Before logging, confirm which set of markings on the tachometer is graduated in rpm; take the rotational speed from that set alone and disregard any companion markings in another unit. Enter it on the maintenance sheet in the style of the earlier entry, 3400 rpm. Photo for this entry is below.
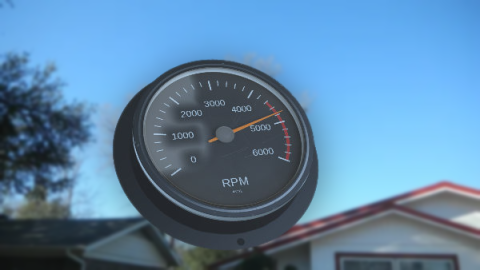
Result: 4800 rpm
